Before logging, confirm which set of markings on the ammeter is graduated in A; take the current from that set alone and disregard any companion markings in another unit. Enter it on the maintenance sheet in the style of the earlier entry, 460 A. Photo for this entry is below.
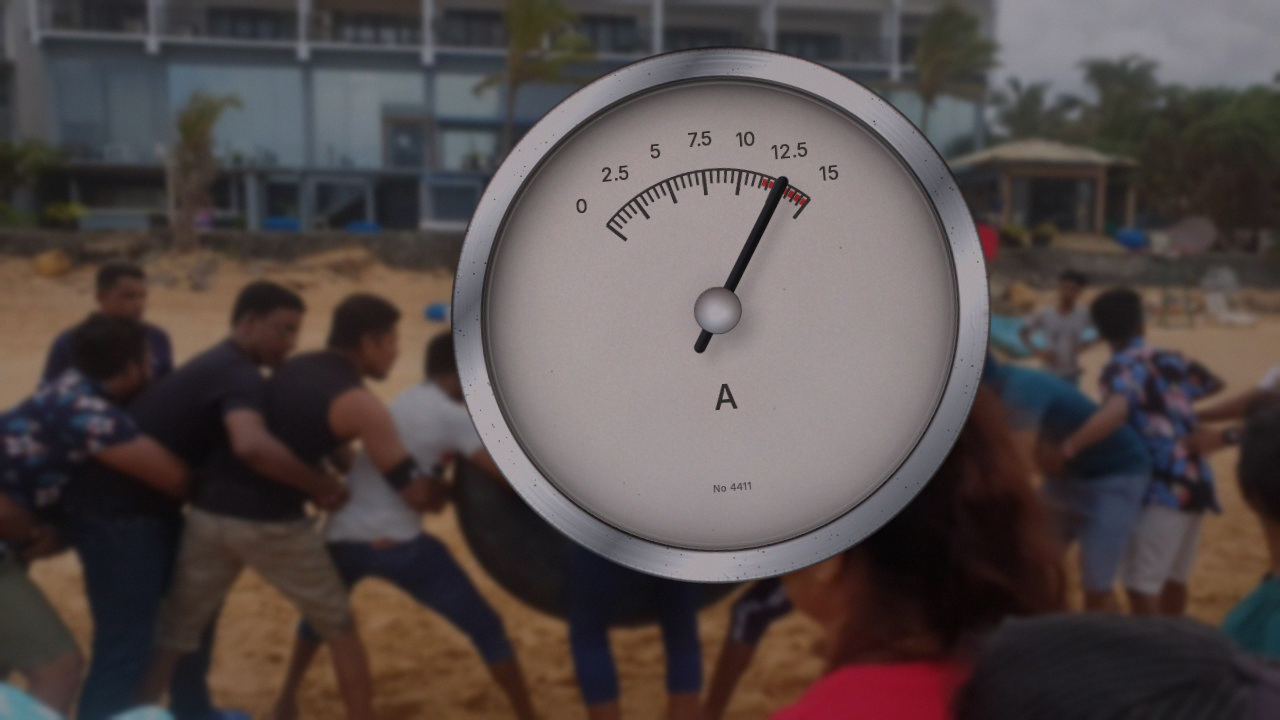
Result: 13 A
